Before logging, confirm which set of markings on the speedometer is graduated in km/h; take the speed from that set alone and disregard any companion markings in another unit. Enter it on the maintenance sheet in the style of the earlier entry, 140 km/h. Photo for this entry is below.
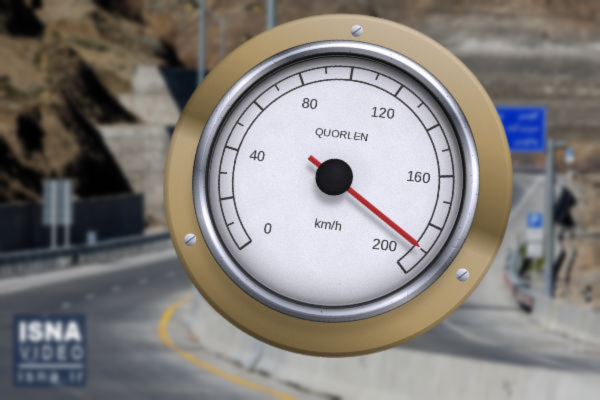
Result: 190 km/h
